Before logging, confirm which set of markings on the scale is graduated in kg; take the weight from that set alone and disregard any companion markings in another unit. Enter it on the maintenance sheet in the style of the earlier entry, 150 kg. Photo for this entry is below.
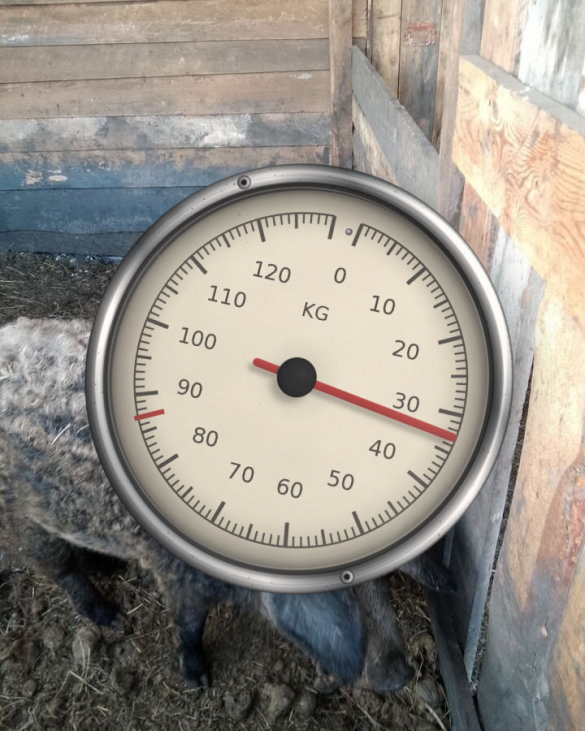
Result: 33 kg
